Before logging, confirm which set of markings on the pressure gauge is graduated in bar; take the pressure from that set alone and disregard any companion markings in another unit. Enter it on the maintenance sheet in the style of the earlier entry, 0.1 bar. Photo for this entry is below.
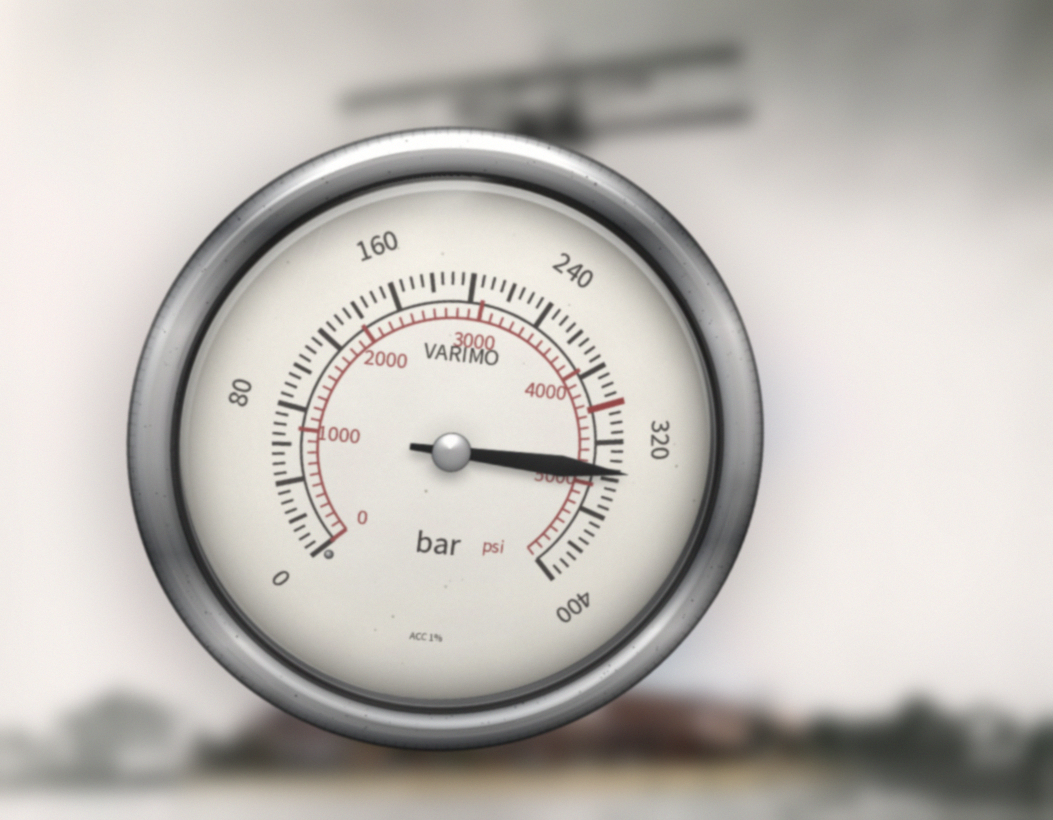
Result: 335 bar
